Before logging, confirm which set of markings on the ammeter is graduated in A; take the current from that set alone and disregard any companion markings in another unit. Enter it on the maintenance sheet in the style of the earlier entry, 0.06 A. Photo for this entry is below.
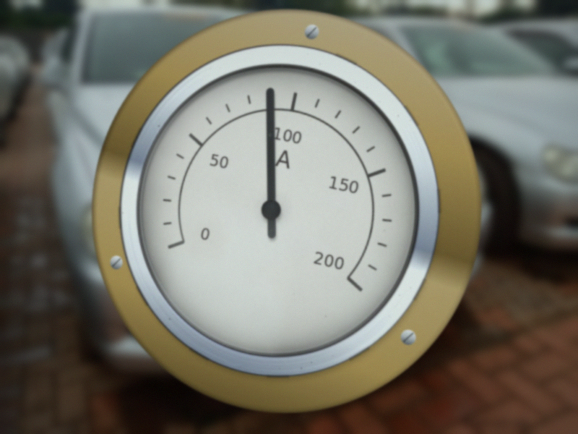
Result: 90 A
